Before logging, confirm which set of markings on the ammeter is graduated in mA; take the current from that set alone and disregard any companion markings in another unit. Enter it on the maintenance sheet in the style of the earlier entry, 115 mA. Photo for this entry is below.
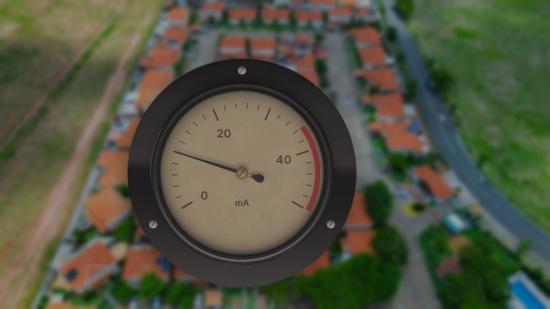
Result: 10 mA
